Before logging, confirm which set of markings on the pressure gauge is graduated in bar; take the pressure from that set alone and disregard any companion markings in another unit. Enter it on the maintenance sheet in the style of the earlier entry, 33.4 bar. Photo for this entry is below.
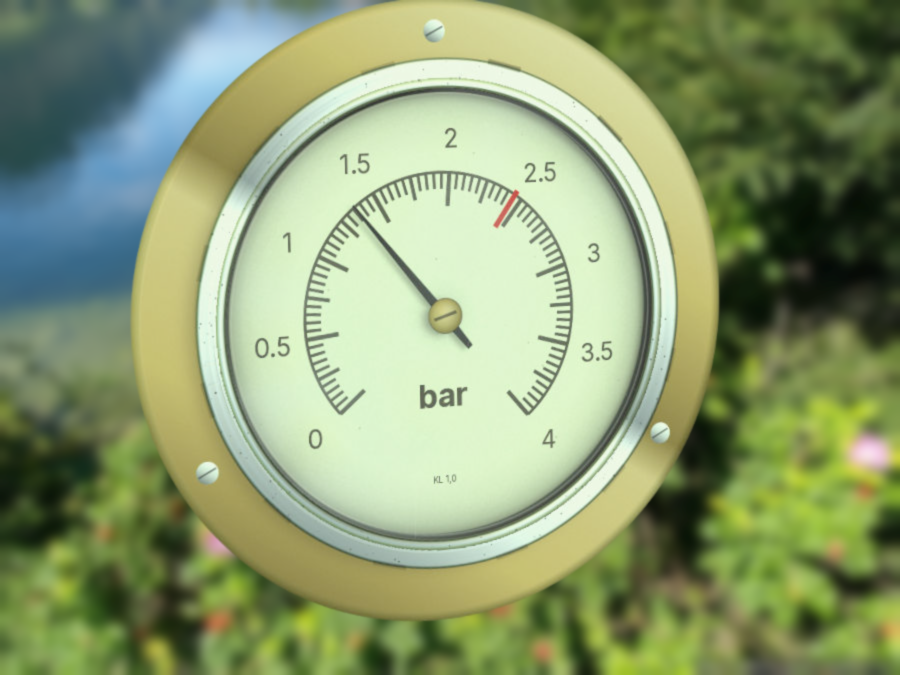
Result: 1.35 bar
